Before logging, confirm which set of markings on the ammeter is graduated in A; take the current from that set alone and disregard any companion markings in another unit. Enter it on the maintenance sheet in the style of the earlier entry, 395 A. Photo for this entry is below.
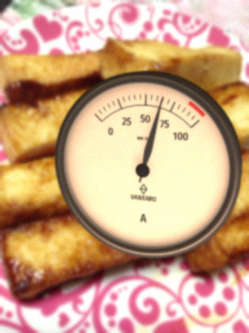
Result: 65 A
